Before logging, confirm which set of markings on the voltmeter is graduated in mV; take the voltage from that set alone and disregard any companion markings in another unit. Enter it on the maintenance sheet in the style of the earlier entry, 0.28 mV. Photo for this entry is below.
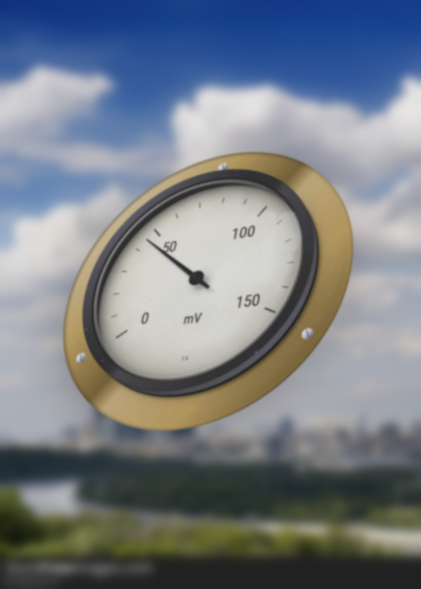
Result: 45 mV
